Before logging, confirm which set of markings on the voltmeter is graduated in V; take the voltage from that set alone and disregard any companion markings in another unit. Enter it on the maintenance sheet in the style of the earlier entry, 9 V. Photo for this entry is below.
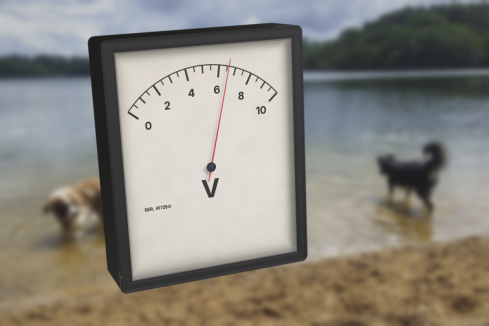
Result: 6.5 V
